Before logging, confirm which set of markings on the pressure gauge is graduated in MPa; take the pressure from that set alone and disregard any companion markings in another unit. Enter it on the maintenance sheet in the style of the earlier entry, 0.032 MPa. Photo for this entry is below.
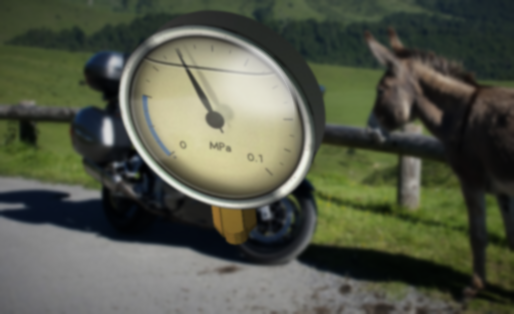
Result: 0.04 MPa
